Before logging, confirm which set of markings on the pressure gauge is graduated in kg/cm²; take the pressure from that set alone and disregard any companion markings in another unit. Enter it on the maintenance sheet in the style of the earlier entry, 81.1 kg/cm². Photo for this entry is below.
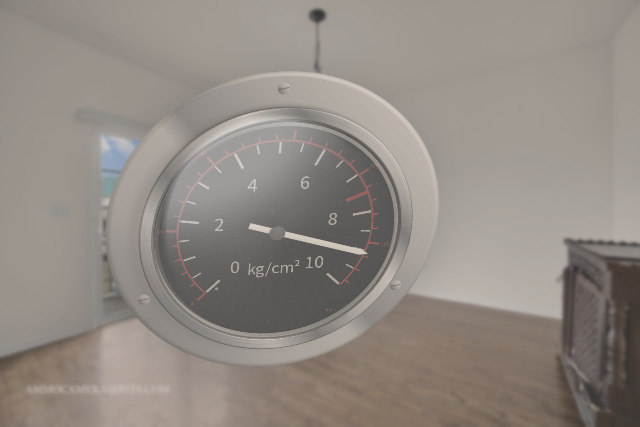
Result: 9 kg/cm²
